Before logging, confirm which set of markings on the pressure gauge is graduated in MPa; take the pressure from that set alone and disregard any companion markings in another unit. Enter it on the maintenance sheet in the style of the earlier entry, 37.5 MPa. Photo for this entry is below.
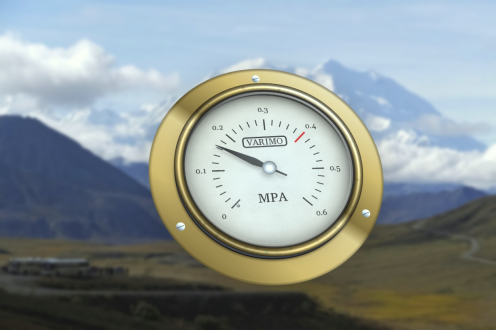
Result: 0.16 MPa
